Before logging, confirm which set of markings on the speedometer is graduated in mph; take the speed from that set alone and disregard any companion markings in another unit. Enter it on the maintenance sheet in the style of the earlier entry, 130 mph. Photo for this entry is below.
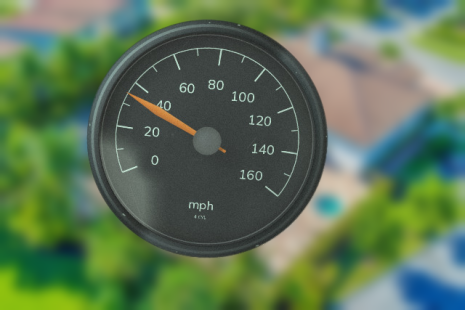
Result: 35 mph
